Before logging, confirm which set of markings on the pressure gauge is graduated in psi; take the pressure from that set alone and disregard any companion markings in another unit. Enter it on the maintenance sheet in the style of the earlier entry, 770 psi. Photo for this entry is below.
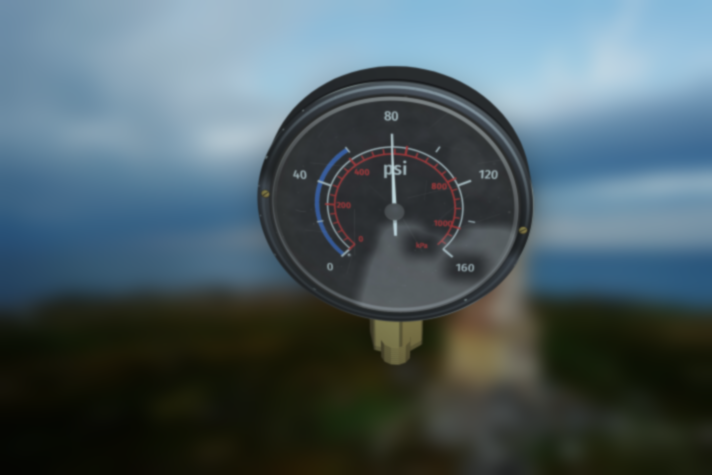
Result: 80 psi
